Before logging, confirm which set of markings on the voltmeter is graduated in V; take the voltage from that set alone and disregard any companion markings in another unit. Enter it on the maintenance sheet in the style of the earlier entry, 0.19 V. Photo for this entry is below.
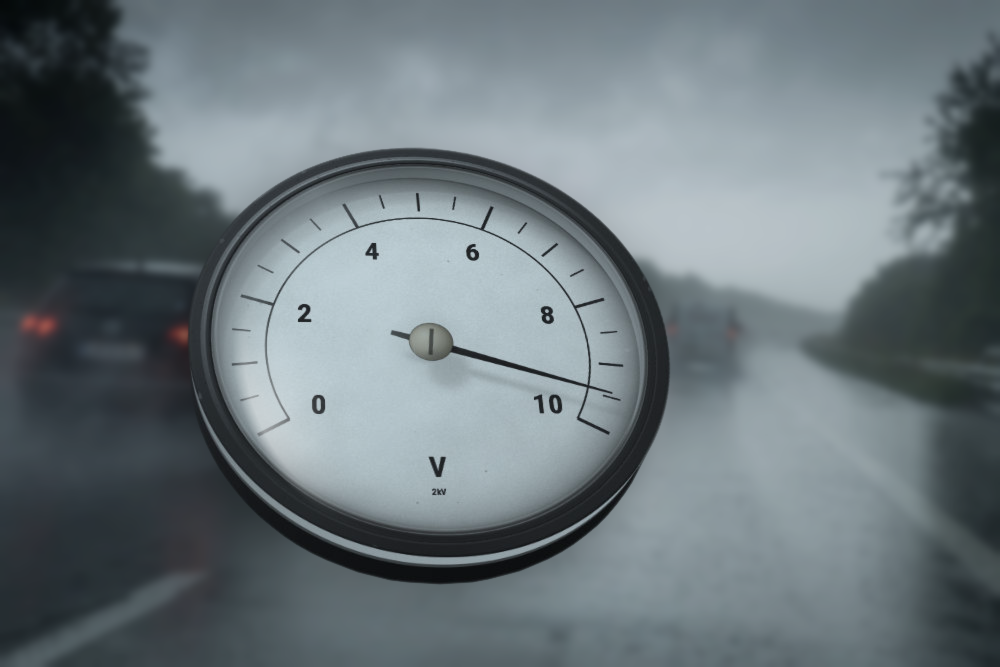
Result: 9.5 V
